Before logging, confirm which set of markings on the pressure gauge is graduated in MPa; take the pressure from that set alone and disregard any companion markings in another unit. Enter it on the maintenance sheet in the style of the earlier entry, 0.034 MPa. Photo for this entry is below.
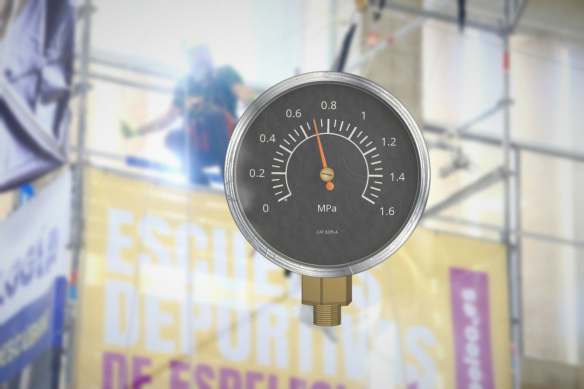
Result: 0.7 MPa
